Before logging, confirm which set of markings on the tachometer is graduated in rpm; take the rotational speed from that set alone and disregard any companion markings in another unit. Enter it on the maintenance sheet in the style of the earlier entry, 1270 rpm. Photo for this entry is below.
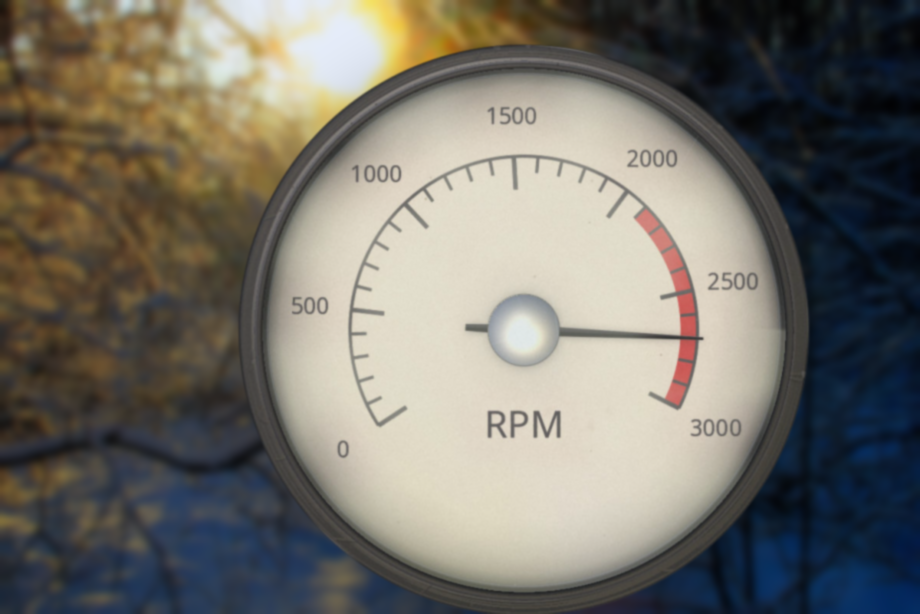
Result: 2700 rpm
